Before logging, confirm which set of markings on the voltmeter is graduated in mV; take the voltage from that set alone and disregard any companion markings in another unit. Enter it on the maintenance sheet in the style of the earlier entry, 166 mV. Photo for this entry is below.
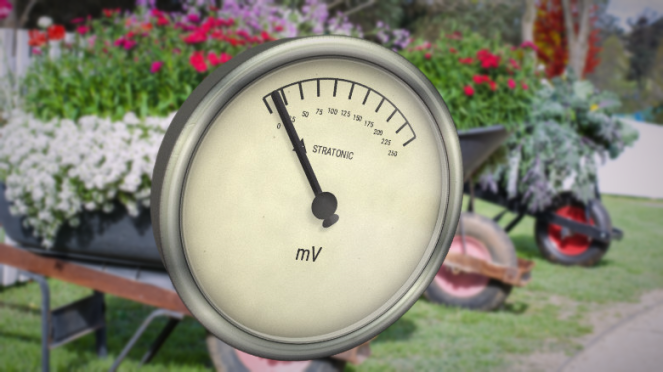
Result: 12.5 mV
